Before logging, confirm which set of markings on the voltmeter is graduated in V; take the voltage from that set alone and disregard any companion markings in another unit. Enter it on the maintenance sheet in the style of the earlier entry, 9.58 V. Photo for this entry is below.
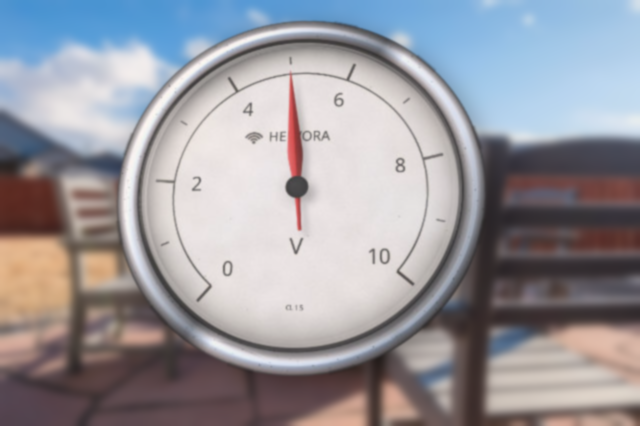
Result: 5 V
